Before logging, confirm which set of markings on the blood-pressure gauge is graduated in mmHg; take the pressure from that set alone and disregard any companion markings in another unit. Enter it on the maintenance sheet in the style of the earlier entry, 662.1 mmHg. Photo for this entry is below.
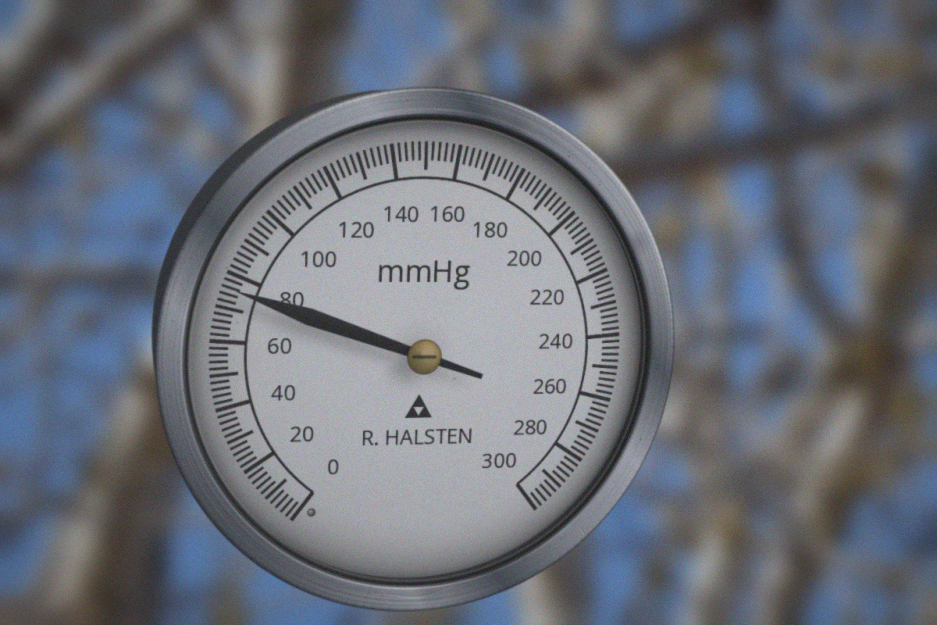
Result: 76 mmHg
